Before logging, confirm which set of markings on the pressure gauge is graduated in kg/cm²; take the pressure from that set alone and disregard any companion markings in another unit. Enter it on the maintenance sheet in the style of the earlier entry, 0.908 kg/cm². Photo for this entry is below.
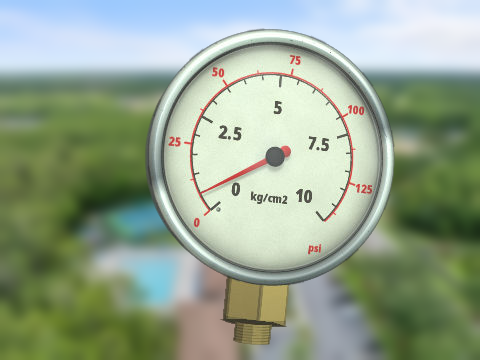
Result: 0.5 kg/cm²
